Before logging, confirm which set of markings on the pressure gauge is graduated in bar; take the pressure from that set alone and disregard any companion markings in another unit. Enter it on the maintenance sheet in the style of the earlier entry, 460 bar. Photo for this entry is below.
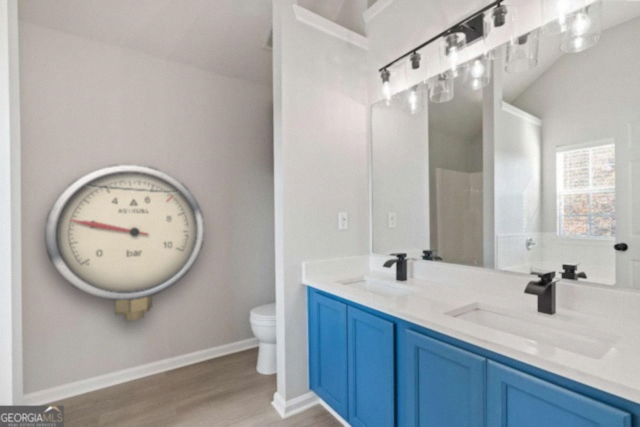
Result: 2 bar
